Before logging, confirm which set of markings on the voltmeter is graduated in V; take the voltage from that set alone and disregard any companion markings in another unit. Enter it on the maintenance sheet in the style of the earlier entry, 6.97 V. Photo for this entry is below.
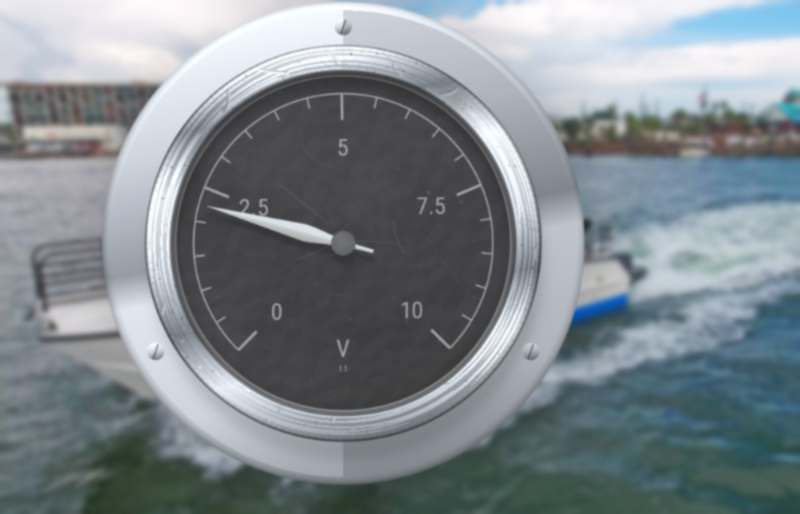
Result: 2.25 V
